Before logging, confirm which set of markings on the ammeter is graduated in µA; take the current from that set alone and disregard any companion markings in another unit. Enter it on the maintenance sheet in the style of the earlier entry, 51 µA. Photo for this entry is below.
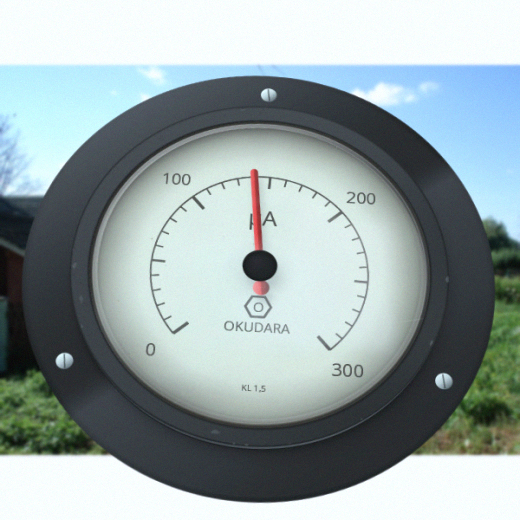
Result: 140 µA
